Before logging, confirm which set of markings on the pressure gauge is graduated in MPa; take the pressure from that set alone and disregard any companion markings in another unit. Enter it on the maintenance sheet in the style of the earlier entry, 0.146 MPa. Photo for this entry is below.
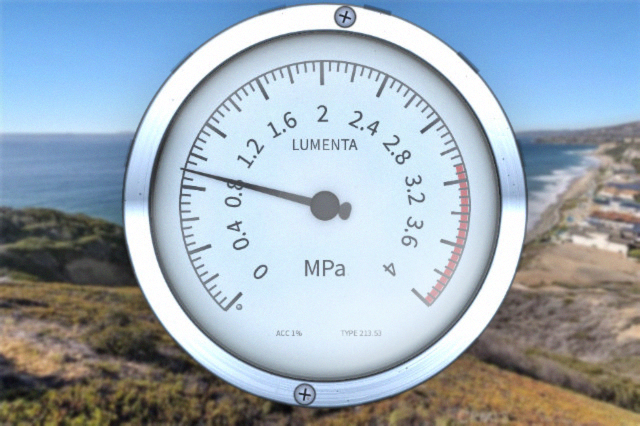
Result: 0.9 MPa
